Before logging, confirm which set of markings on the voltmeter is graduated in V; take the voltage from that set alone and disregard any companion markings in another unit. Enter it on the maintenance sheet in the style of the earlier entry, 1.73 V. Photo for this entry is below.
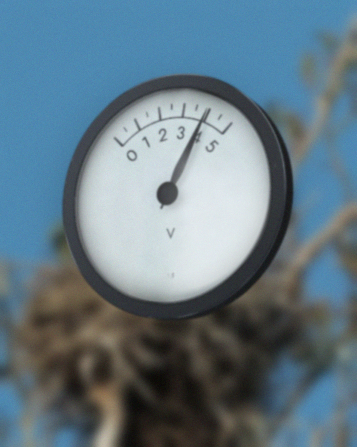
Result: 4 V
